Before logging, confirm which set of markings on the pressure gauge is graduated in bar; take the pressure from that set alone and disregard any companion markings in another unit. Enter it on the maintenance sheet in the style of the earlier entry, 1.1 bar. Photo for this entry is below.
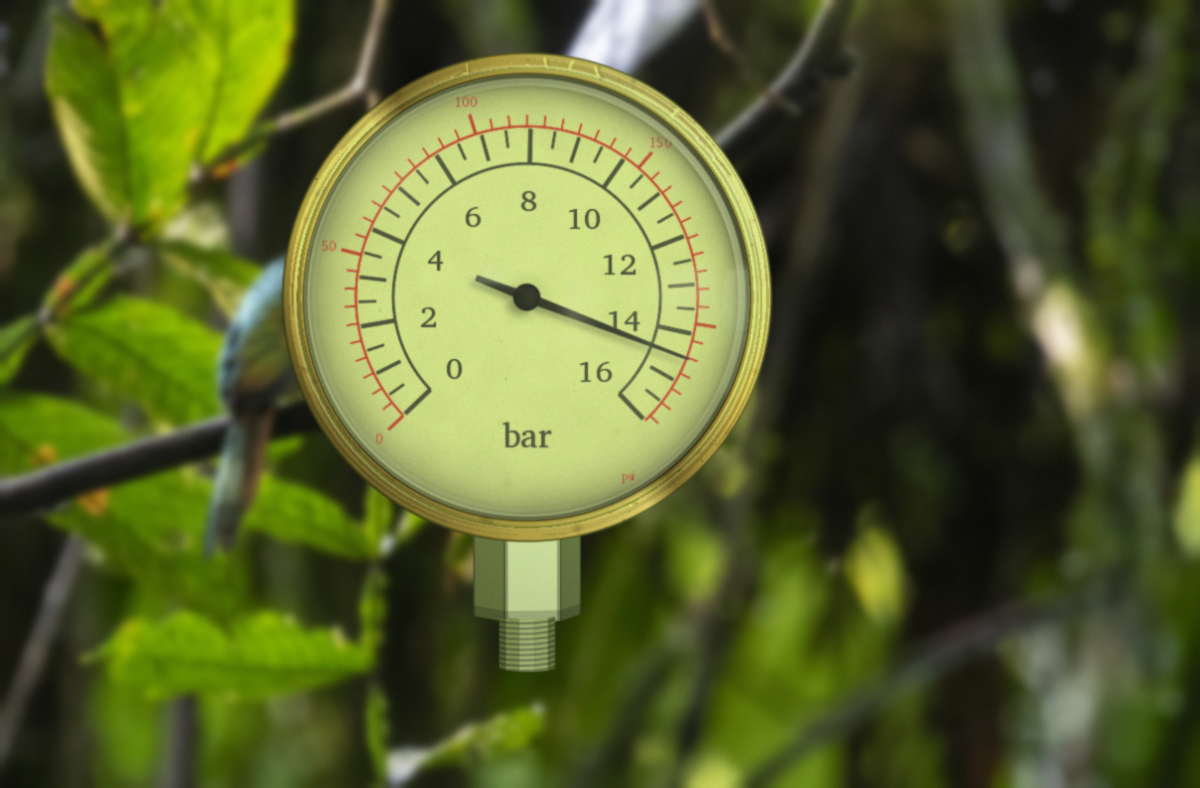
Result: 14.5 bar
